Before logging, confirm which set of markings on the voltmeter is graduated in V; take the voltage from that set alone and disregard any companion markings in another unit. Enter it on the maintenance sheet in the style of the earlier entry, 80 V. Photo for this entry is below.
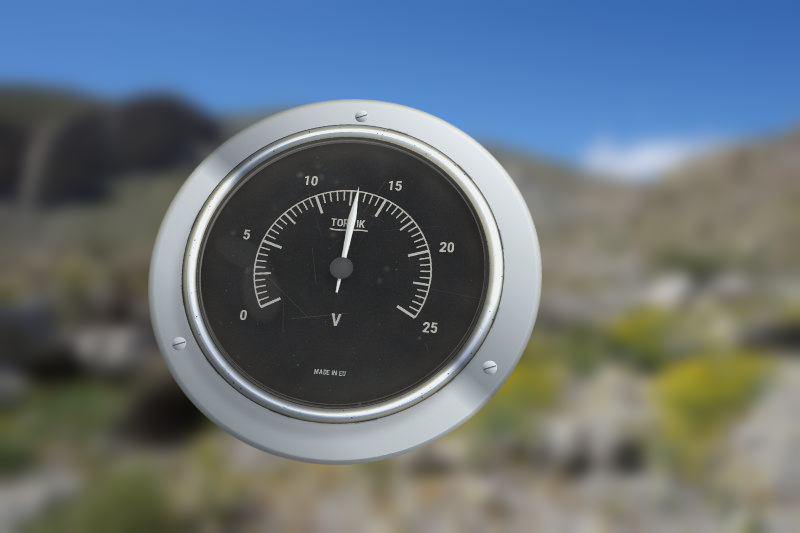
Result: 13 V
